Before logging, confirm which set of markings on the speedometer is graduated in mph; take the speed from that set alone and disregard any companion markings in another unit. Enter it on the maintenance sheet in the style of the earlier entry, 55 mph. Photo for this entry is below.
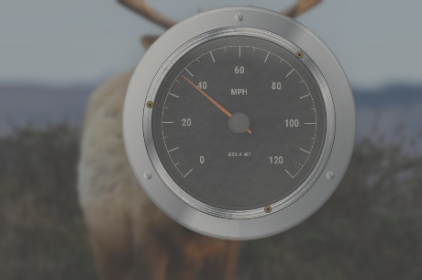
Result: 37.5 mph
